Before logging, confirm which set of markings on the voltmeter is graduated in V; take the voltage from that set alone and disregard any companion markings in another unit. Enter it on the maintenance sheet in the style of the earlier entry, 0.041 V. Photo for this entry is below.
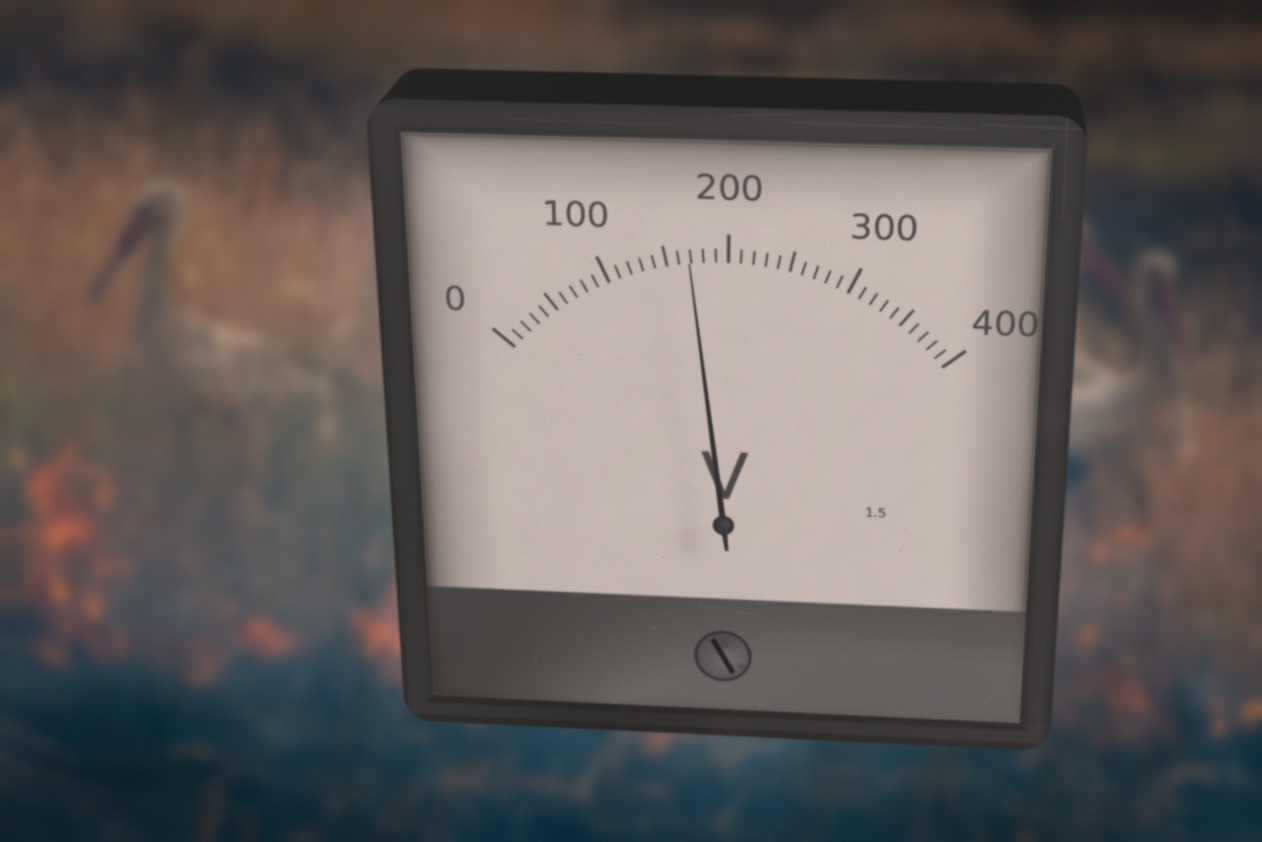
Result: 170 V
